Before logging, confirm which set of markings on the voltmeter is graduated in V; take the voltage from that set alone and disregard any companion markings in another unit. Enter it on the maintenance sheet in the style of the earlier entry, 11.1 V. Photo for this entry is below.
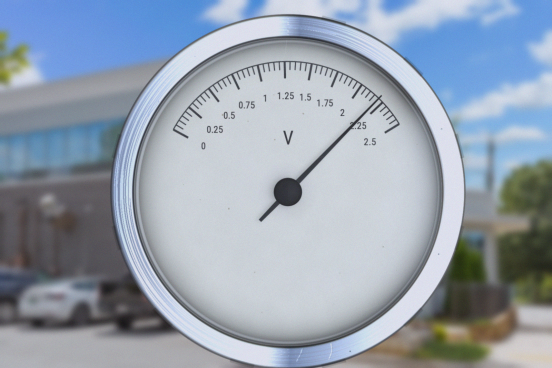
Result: 2.2 V
